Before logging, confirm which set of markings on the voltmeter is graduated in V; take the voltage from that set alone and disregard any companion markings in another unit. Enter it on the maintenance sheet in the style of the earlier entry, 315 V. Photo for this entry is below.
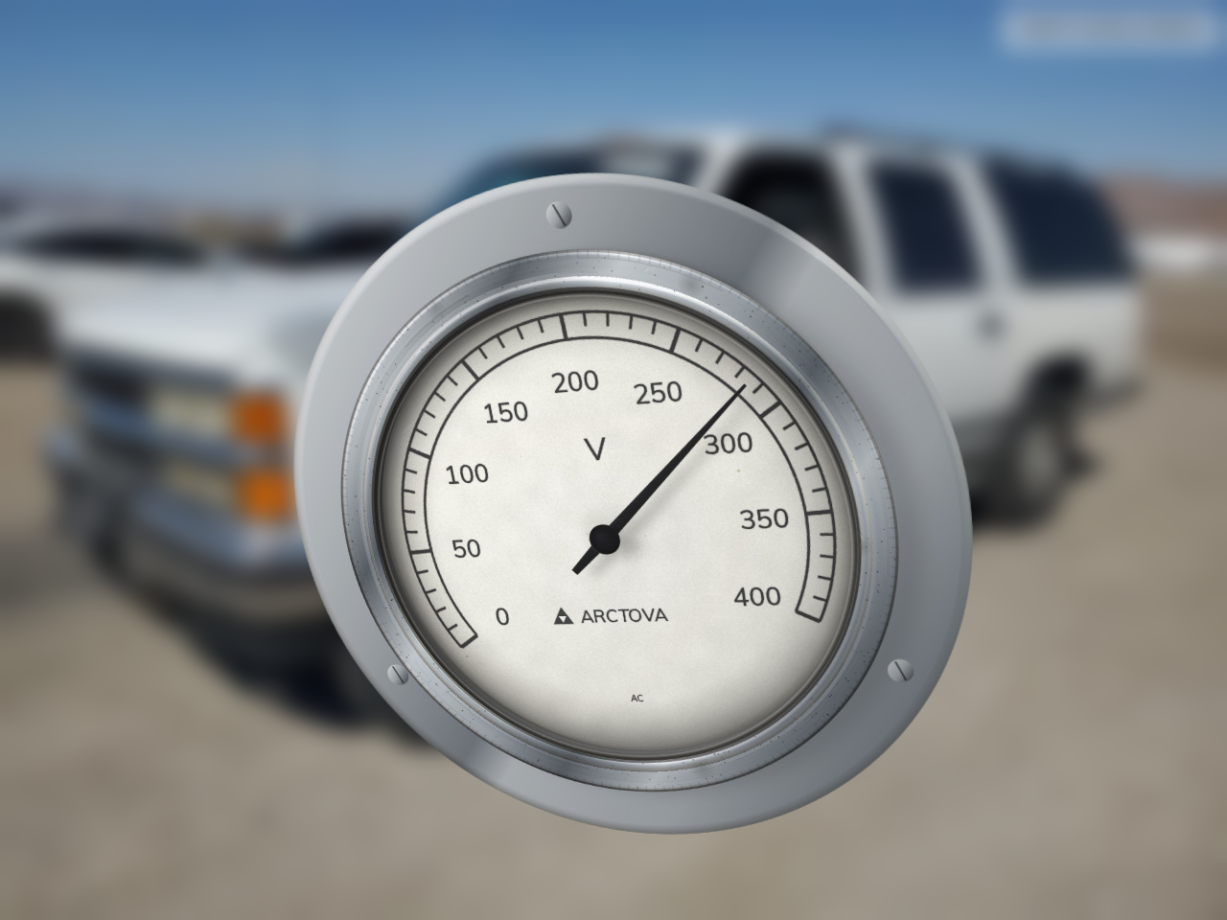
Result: 285 V
